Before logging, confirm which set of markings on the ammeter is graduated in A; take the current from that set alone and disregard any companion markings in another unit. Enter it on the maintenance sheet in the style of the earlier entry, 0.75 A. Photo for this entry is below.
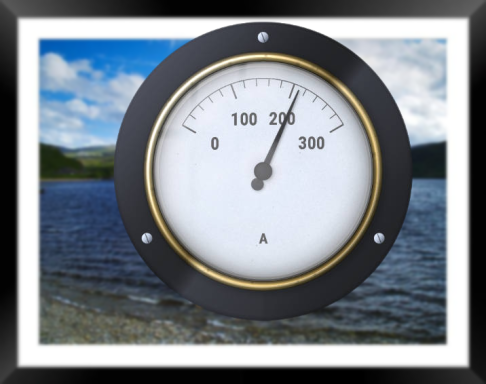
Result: 210 A
